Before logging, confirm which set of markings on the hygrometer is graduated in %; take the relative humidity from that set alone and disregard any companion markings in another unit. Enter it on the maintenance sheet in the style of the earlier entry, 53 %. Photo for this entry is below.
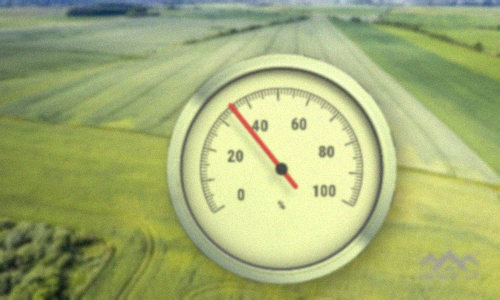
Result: 35 %
